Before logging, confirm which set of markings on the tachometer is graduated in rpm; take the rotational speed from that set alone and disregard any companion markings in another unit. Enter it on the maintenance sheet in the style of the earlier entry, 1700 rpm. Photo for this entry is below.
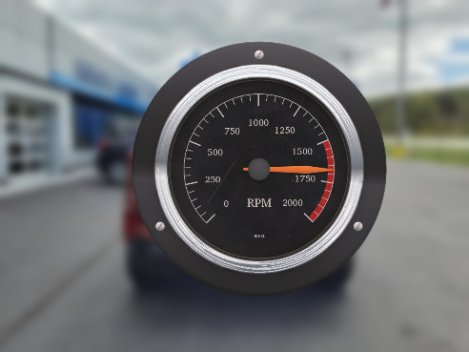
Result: 1675 rpm
